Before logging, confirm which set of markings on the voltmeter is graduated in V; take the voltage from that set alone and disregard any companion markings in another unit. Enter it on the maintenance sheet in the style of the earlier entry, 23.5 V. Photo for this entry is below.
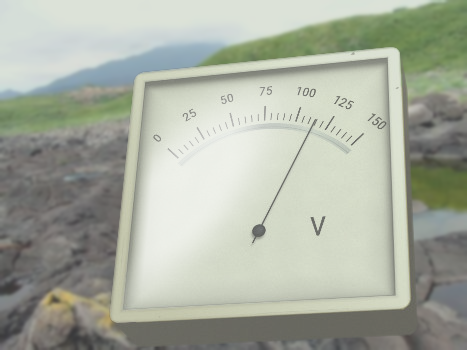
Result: 115 V
